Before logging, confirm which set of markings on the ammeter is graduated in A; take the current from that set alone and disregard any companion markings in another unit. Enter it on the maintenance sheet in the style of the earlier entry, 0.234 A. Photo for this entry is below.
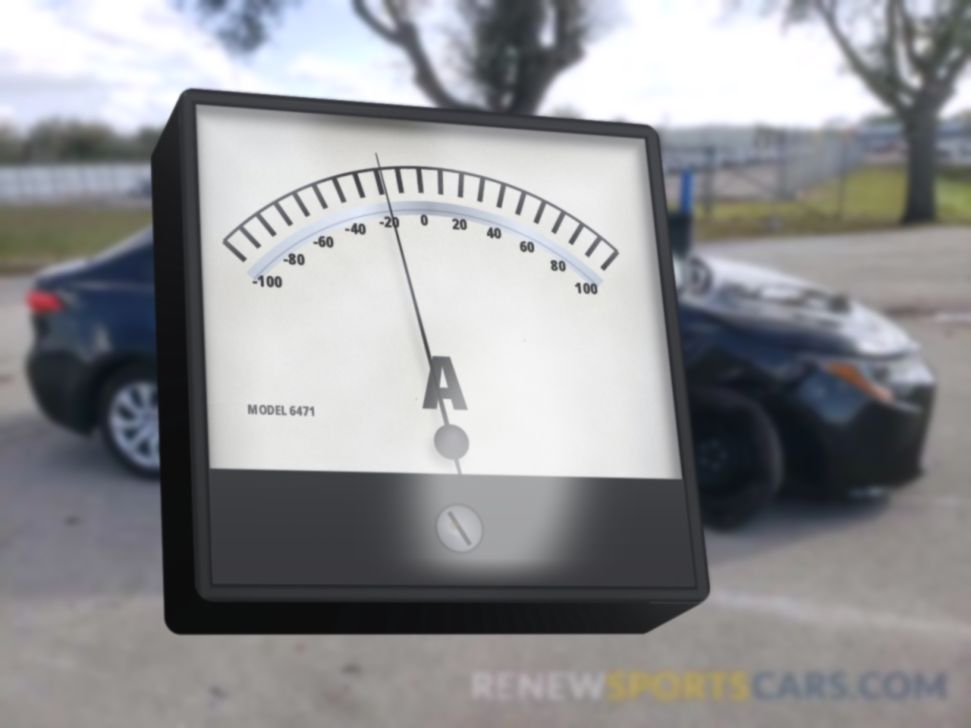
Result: -20 A
